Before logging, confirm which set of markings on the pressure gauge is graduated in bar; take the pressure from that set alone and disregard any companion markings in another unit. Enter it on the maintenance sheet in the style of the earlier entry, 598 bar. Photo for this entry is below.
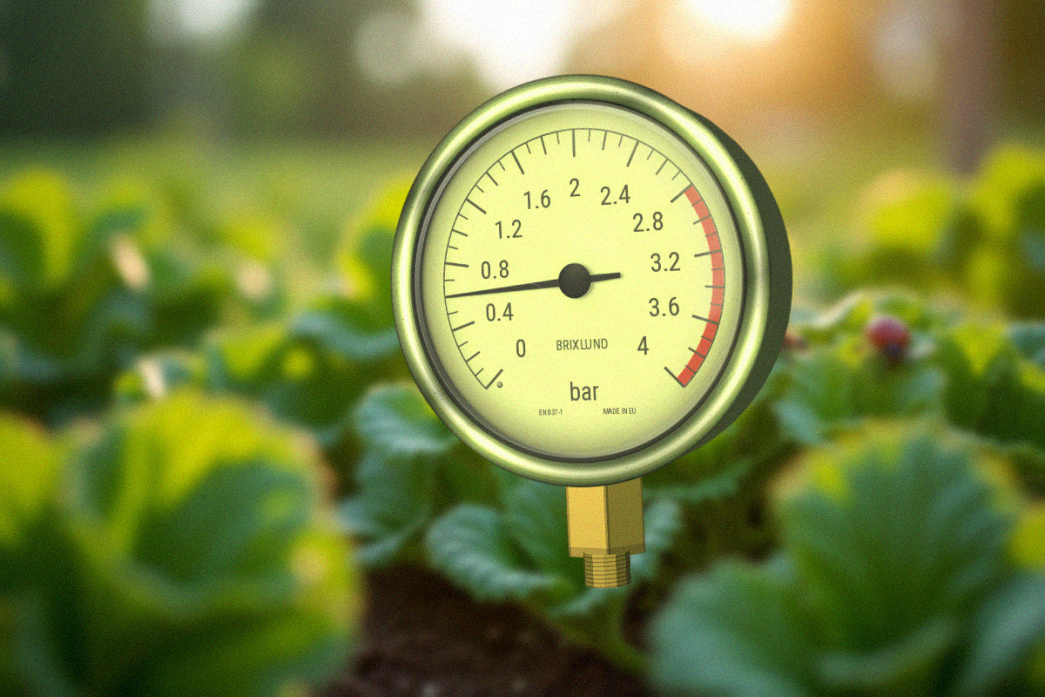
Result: 0.6 bar
